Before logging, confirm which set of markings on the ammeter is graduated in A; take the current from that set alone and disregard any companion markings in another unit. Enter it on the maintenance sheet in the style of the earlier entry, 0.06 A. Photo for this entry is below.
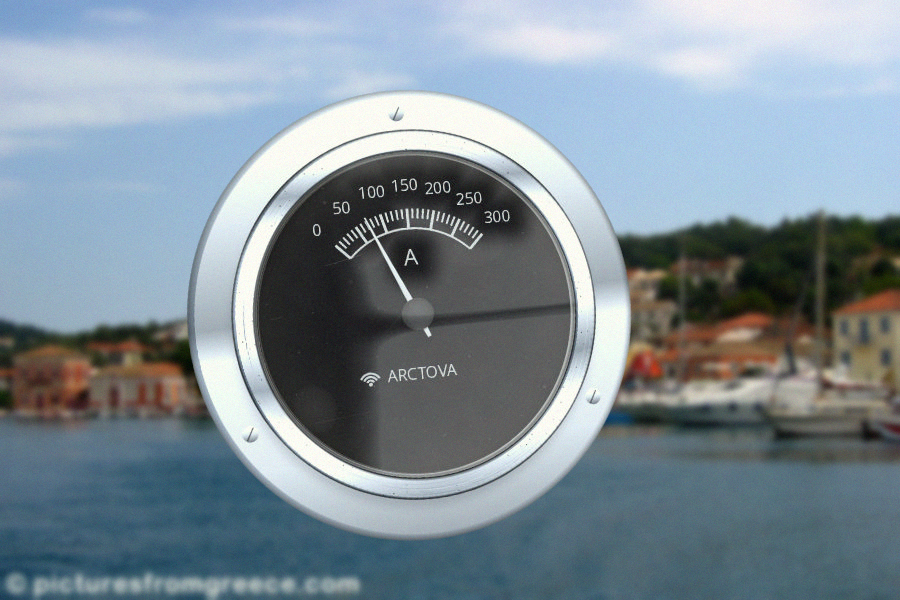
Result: 70 A
